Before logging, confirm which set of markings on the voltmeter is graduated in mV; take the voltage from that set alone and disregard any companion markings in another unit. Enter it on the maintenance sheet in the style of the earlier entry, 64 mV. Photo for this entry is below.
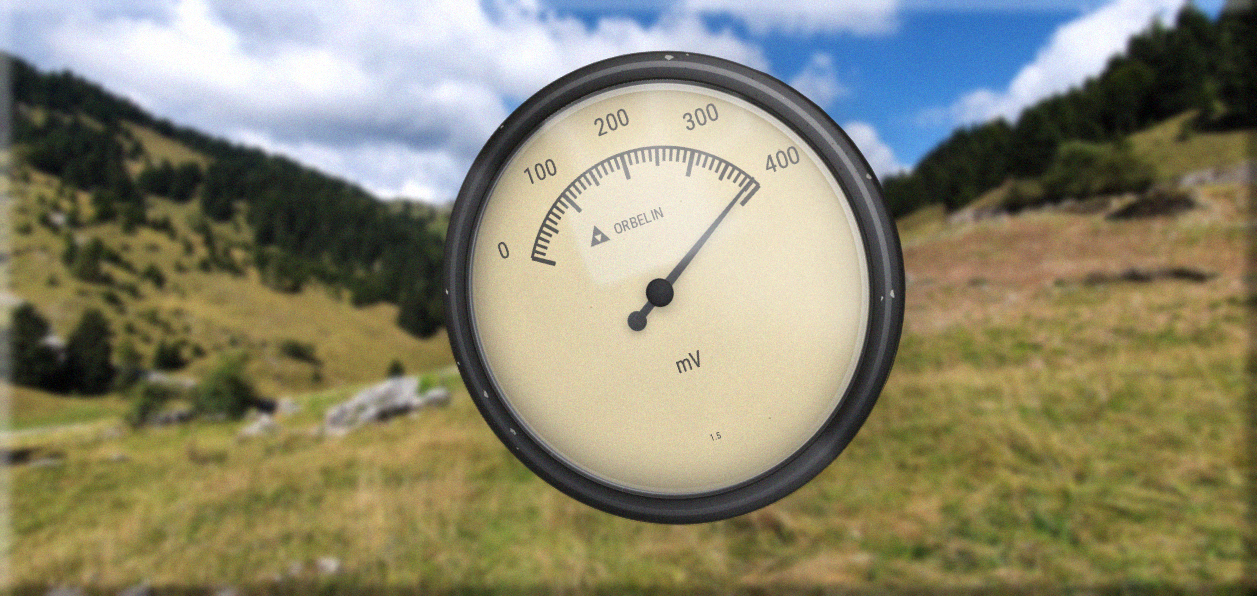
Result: 390 mV
